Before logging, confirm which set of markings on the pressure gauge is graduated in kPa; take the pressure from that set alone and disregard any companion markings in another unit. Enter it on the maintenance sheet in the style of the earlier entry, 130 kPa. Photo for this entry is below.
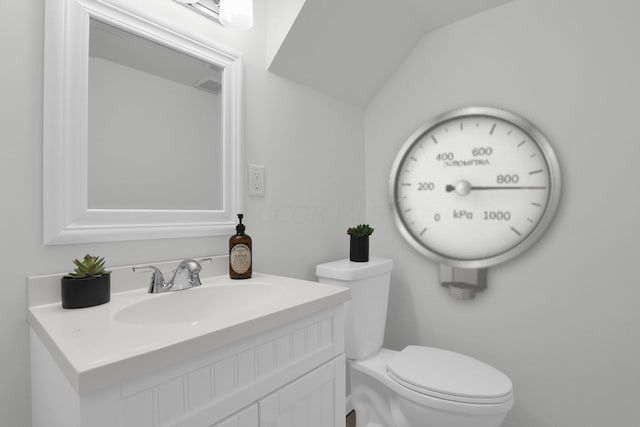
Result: 850 kPa
